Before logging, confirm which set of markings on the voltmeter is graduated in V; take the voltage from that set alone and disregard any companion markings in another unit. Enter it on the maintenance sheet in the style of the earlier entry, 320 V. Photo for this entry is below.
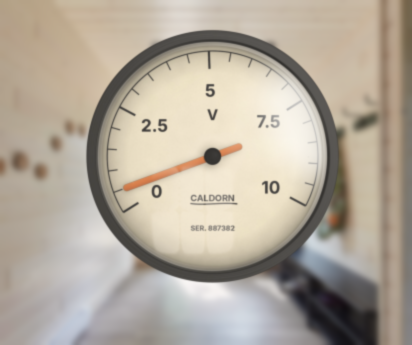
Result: 0.5 V
